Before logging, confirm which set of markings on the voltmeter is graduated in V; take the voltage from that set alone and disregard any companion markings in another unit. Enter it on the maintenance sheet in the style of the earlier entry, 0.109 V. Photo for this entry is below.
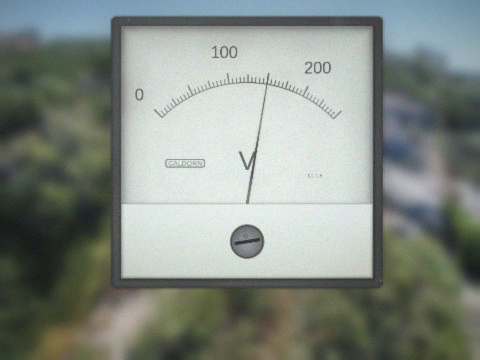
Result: 150 V
